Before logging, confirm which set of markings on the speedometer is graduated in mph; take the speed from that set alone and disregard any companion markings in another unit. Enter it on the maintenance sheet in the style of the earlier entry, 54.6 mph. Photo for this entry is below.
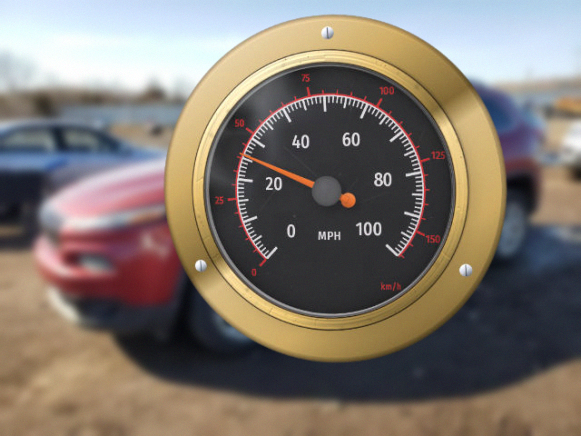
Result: 26 mph
